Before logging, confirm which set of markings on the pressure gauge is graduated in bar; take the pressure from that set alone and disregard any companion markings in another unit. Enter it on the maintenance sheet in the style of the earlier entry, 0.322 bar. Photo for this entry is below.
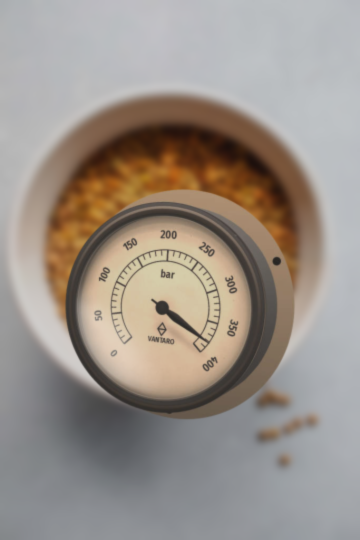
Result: 380 bar
